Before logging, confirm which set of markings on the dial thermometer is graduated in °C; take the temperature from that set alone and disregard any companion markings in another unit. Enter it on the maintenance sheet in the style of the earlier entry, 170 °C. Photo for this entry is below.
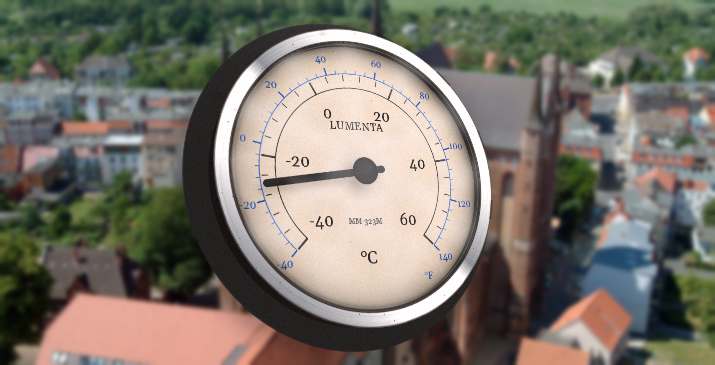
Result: -26 °C
